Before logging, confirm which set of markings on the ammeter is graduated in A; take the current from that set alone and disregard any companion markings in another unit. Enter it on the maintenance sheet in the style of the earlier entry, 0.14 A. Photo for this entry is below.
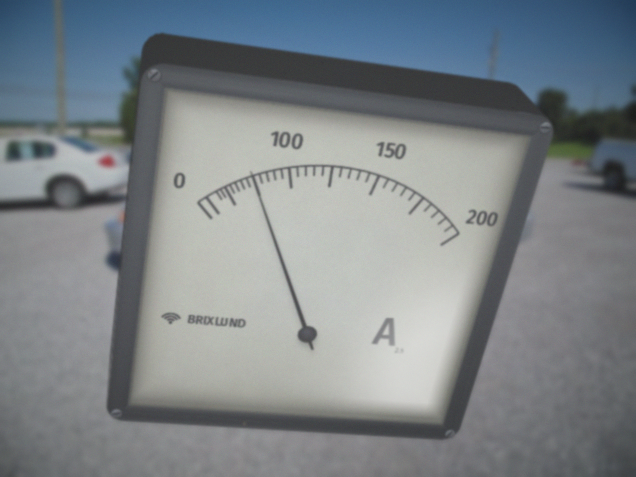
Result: 75 A
